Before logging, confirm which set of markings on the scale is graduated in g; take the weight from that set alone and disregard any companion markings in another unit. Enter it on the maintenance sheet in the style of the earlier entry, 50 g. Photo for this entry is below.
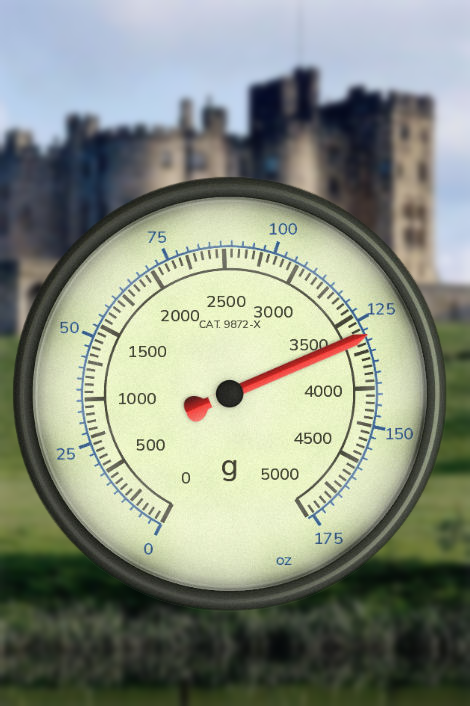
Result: 3650 g
